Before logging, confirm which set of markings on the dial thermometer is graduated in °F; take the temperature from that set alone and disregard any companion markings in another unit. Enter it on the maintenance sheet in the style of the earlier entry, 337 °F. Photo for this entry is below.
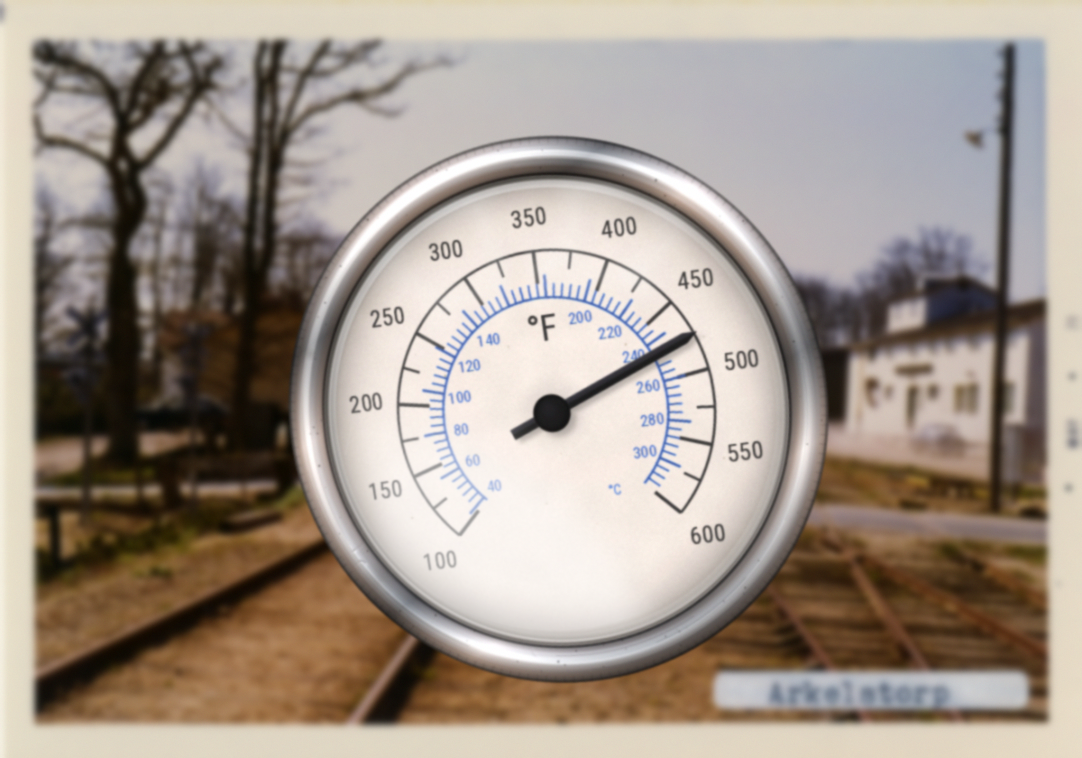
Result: 475 °F
